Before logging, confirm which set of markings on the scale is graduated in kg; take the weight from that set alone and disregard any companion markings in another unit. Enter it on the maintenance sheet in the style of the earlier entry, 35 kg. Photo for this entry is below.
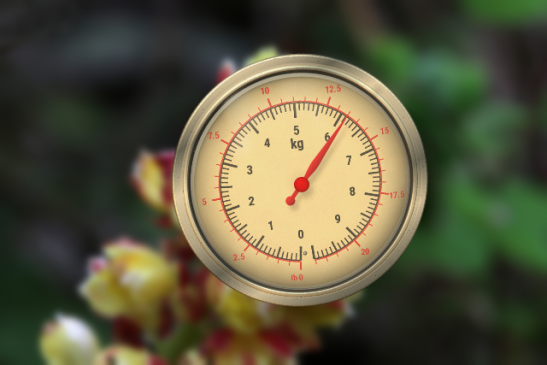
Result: 6.1 kg
